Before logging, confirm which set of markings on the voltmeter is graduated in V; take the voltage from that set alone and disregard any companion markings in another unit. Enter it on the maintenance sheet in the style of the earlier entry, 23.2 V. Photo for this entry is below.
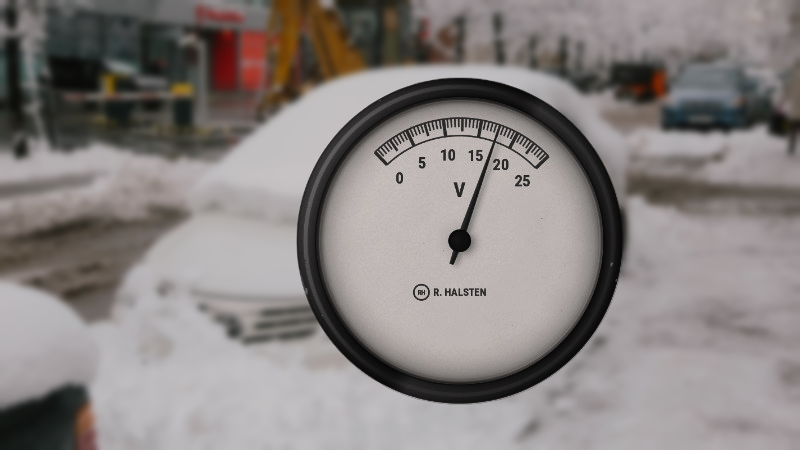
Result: 17.5 V
